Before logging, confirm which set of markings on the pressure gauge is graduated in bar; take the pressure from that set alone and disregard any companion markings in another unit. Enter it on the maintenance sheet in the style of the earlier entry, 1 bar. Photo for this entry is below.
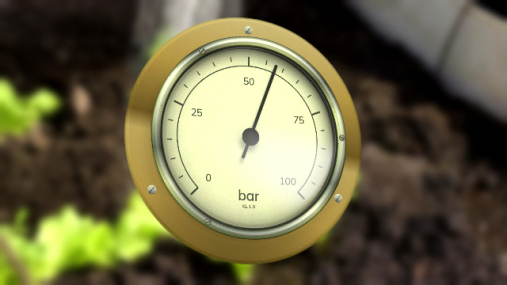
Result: 57.5 bar
